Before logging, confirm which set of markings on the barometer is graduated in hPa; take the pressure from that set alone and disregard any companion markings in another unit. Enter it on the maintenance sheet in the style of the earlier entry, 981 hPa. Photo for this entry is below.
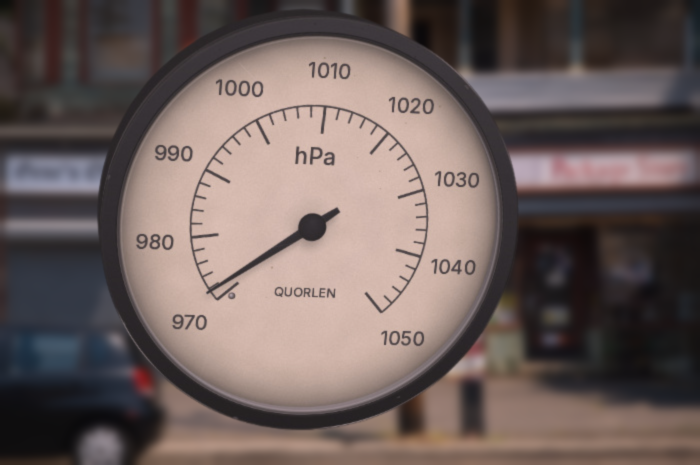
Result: 972 hPa
